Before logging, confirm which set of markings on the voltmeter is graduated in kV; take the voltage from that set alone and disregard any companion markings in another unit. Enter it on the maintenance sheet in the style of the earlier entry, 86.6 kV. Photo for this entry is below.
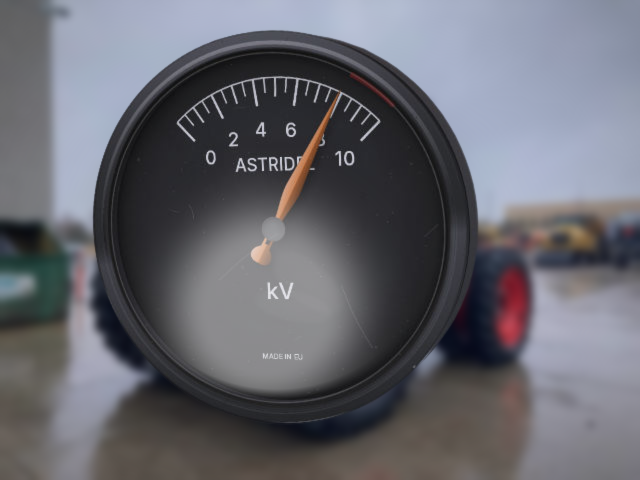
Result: 8 kV
